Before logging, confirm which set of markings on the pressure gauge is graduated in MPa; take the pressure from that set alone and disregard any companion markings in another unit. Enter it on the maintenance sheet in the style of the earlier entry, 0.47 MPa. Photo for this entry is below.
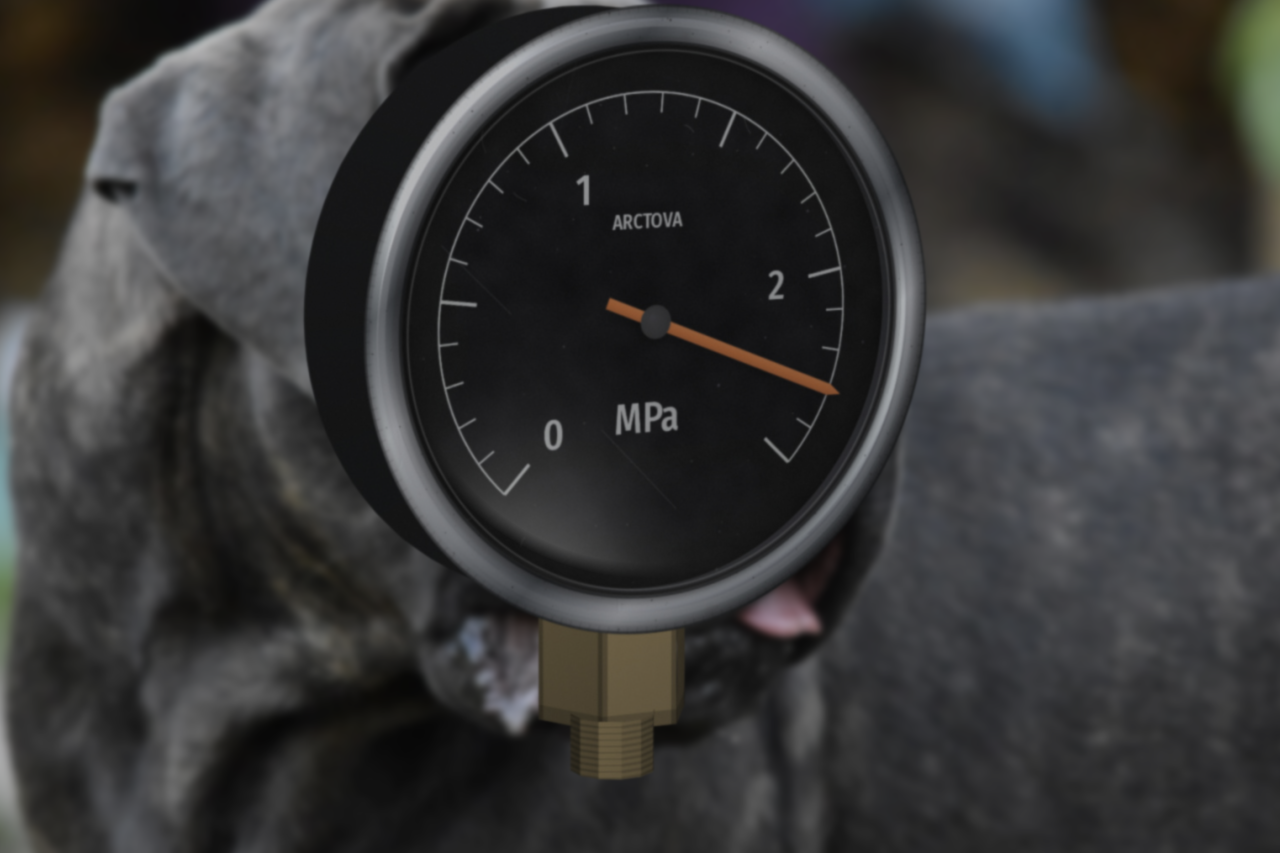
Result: 2.3 MPa
